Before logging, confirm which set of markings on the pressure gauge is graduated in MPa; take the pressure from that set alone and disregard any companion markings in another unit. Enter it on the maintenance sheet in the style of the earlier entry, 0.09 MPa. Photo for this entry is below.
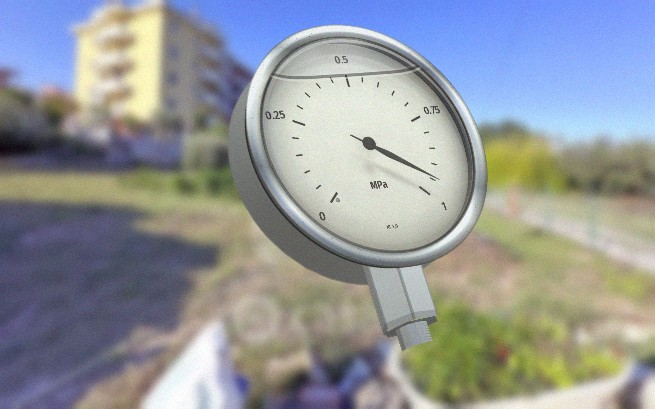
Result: 0.95 MPa
